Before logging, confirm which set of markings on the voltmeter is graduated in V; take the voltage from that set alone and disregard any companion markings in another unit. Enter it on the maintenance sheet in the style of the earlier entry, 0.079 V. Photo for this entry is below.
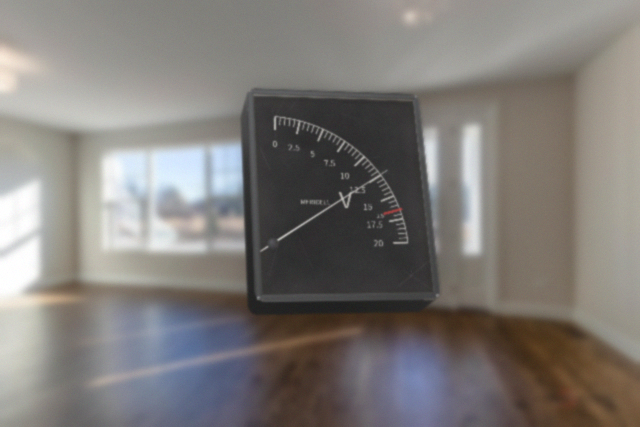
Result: 12.5 V
